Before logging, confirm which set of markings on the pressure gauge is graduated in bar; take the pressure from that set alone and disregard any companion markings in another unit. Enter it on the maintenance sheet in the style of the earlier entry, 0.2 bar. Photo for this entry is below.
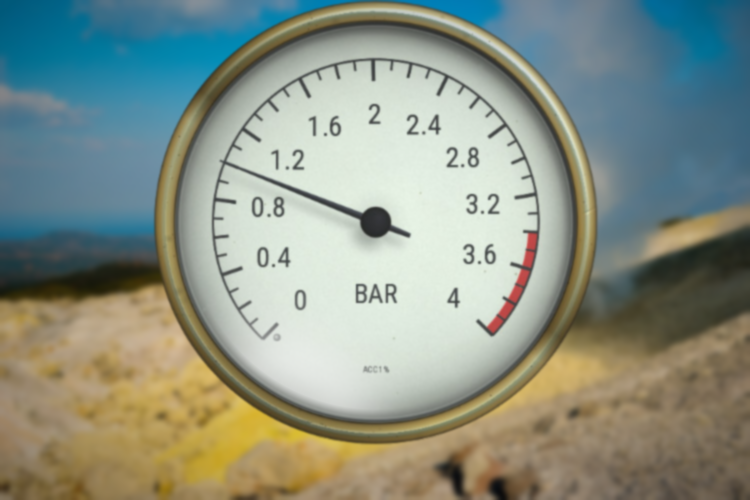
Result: 1 bar
